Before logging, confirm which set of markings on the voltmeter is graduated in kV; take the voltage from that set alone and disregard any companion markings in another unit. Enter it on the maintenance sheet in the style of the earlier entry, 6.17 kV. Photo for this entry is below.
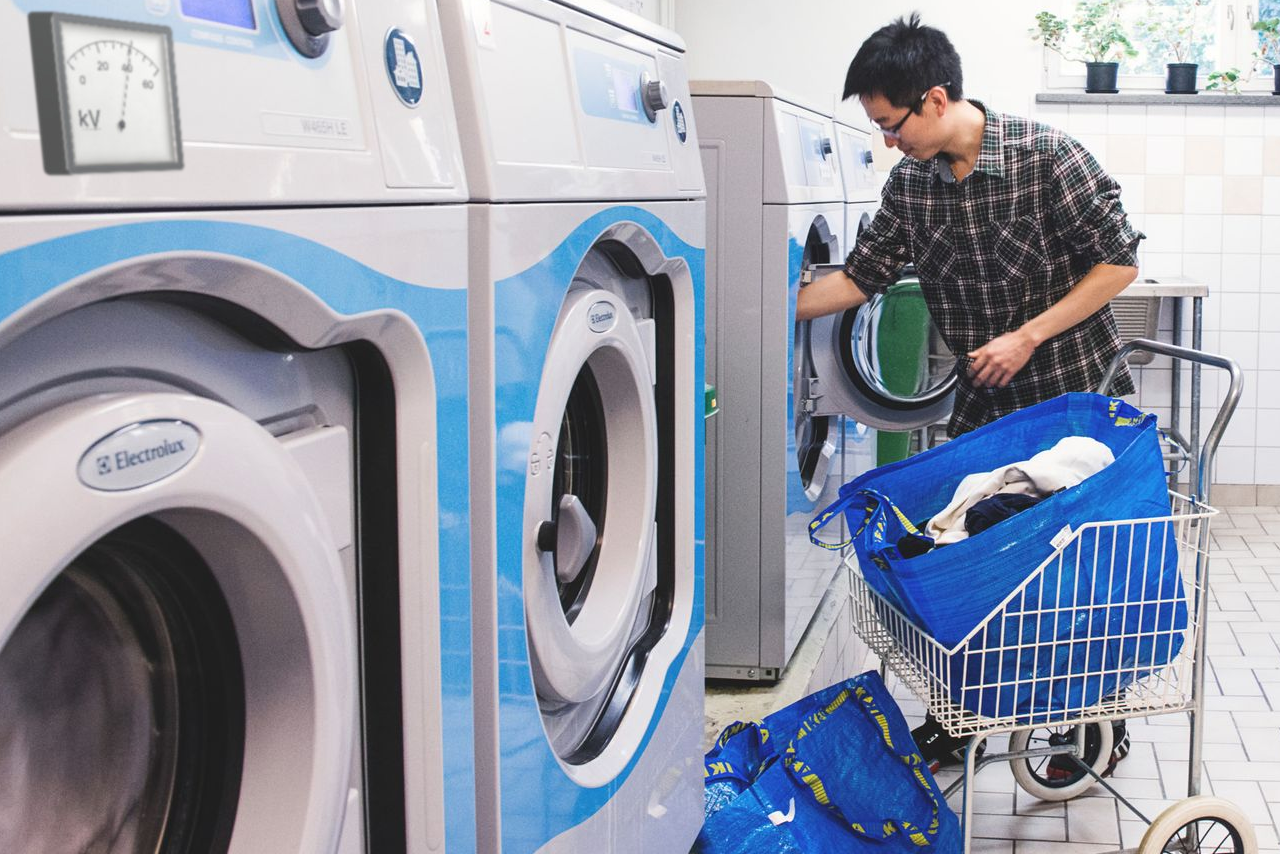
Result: 40 kV
